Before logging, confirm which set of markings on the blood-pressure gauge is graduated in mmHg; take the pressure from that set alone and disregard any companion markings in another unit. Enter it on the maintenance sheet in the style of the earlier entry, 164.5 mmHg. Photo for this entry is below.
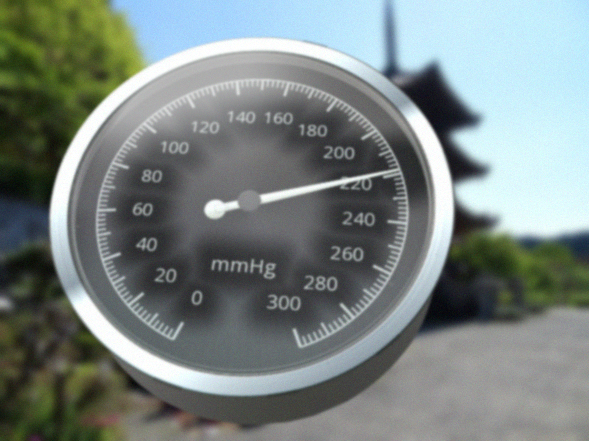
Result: 220 mmHg
